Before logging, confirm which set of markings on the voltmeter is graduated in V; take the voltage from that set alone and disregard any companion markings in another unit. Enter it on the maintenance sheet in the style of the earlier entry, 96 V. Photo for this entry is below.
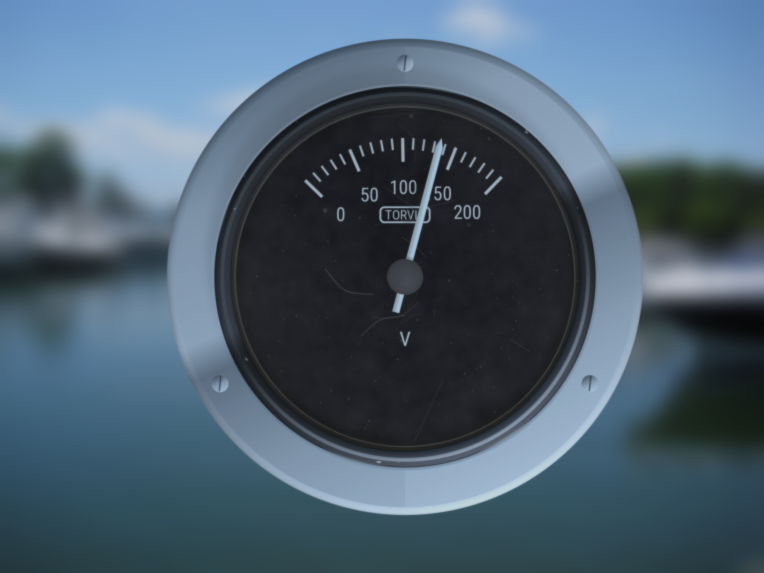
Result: 135 V
